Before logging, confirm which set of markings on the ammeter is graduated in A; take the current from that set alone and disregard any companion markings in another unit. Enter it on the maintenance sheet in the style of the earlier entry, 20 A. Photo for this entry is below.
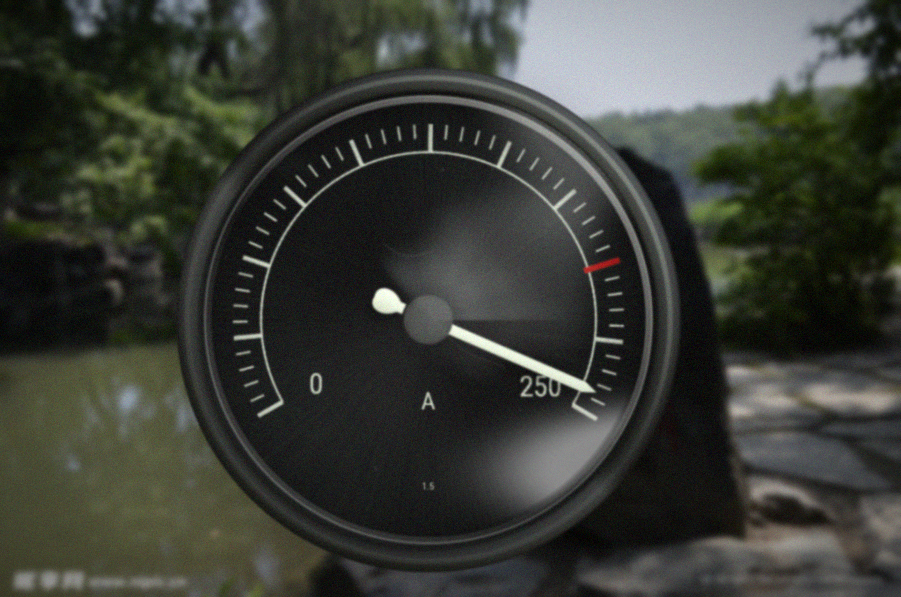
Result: 242.5 A
